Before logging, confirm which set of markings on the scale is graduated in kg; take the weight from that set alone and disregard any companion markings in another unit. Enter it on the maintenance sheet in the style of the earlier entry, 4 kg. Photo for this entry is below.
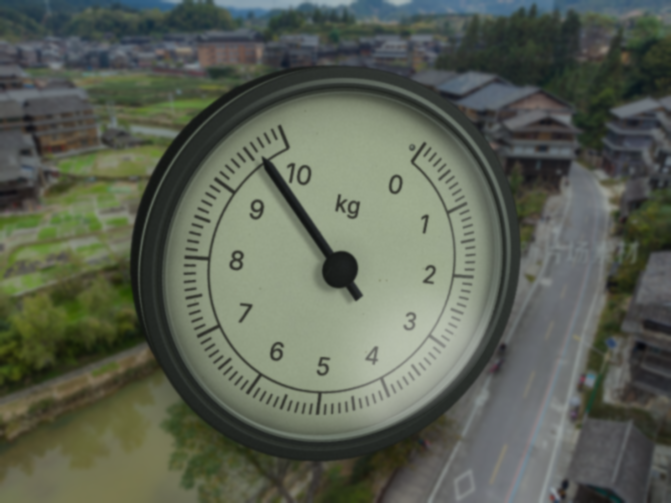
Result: 9.6 kg
